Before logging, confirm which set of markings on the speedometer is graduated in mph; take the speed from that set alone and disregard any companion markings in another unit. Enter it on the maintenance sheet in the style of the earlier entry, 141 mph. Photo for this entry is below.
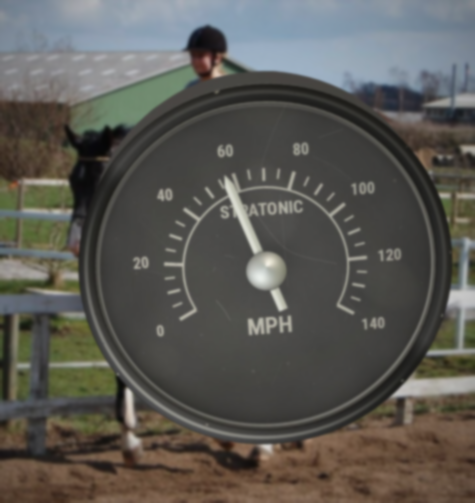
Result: 57.5 mph
